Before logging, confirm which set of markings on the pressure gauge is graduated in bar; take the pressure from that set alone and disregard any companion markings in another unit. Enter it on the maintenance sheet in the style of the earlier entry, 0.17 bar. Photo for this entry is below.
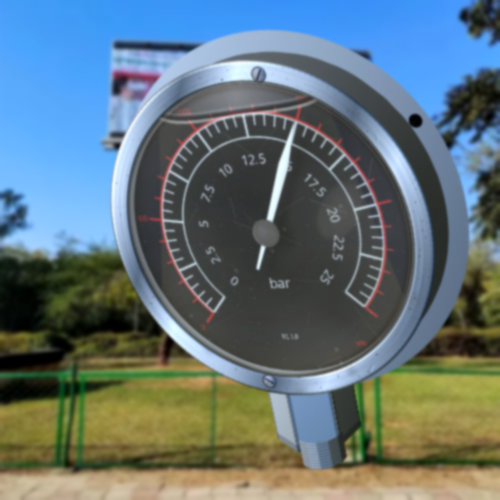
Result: 15 bar
